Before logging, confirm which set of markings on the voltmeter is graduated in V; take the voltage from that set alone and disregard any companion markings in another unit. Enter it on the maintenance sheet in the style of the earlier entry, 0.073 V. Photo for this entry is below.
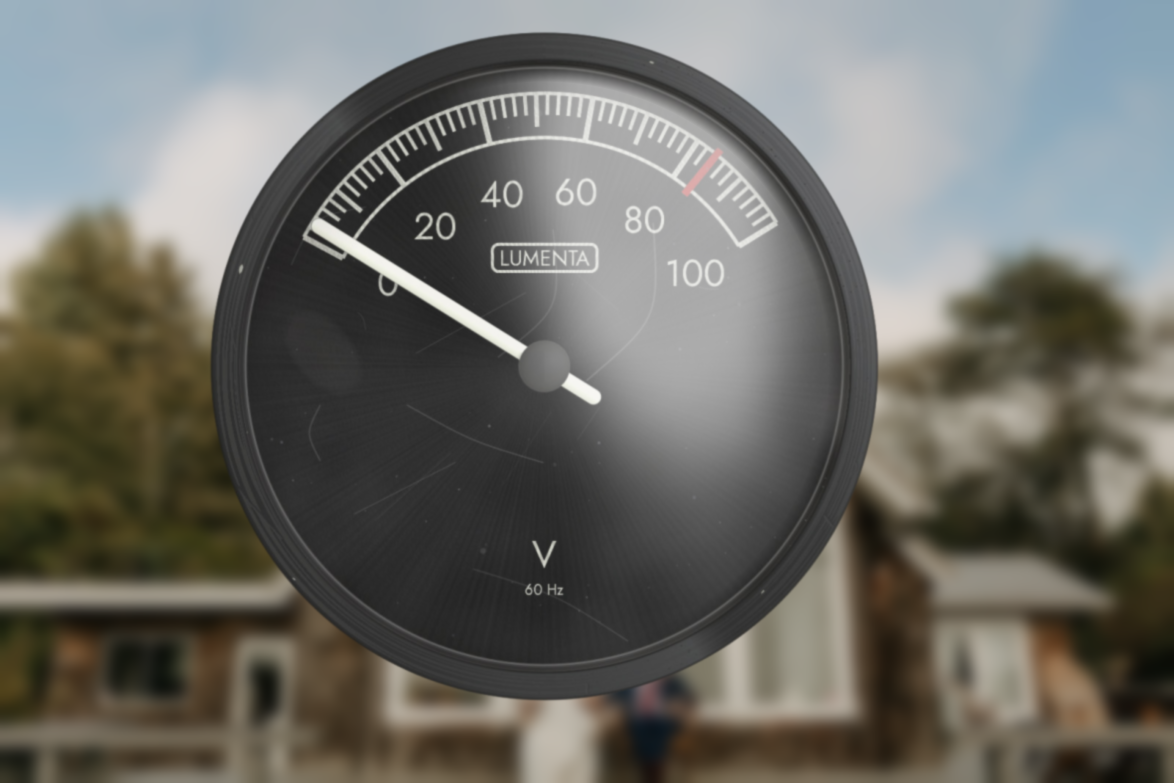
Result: 3 V
